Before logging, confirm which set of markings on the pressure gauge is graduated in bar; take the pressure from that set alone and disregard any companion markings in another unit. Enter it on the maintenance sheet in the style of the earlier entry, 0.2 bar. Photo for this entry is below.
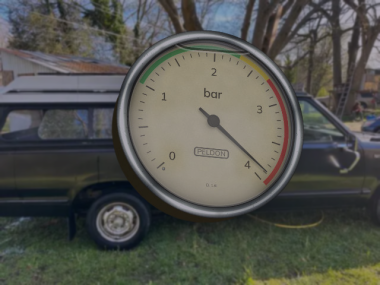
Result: 3.9 bar
